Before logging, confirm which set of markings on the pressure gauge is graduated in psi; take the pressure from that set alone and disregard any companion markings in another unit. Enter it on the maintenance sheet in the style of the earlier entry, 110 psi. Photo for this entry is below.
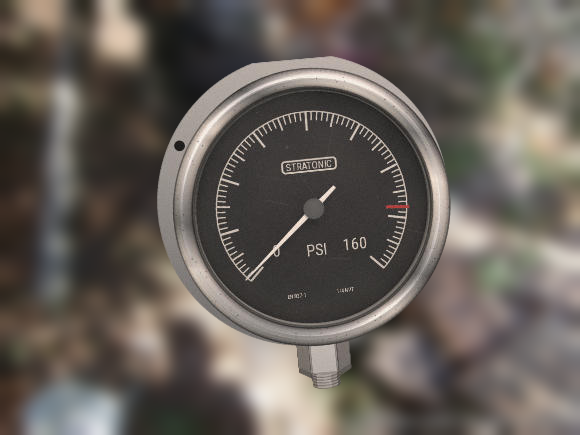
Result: 2 psi
